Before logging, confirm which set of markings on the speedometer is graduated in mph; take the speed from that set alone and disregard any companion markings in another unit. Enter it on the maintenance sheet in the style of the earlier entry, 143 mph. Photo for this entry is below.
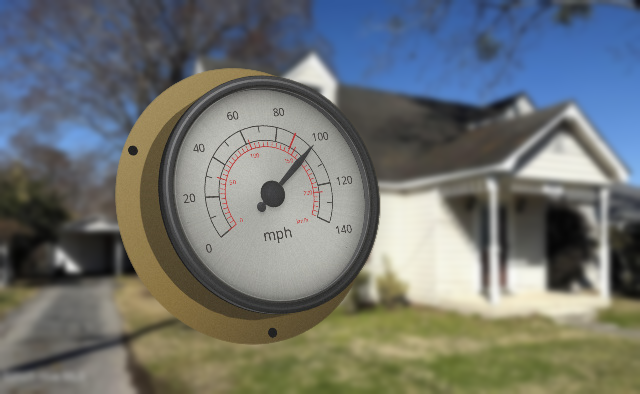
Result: 100 mph
